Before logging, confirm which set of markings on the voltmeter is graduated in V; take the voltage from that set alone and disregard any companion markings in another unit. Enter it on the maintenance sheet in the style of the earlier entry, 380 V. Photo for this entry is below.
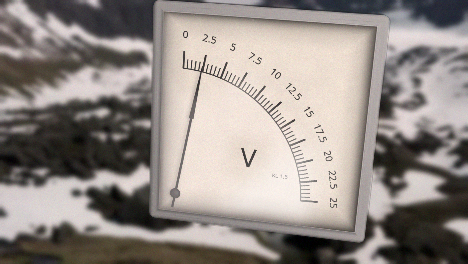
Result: 2.5 V
